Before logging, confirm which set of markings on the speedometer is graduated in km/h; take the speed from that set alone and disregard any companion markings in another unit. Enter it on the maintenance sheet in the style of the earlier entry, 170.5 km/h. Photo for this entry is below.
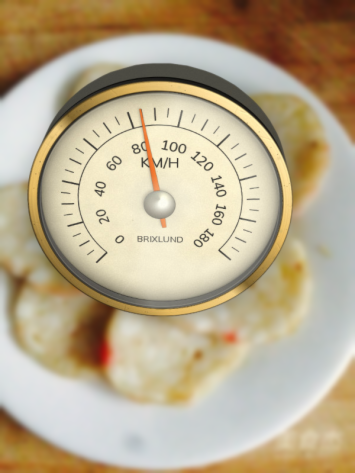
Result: 85 km/h
